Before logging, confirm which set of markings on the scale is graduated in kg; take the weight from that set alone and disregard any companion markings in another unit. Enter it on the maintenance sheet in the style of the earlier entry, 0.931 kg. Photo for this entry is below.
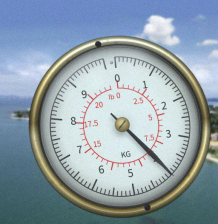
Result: 4 kg
